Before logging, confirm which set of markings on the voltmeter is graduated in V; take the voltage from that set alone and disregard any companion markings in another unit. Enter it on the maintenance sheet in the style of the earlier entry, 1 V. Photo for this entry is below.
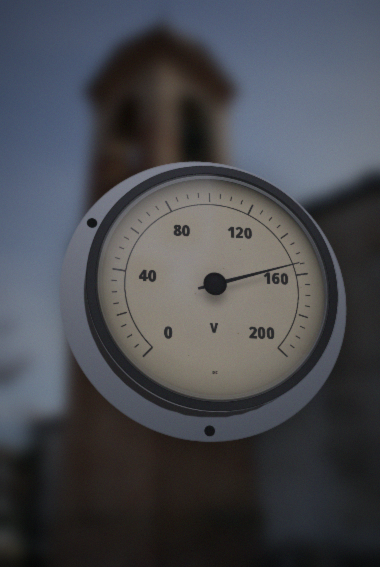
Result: 155 V
